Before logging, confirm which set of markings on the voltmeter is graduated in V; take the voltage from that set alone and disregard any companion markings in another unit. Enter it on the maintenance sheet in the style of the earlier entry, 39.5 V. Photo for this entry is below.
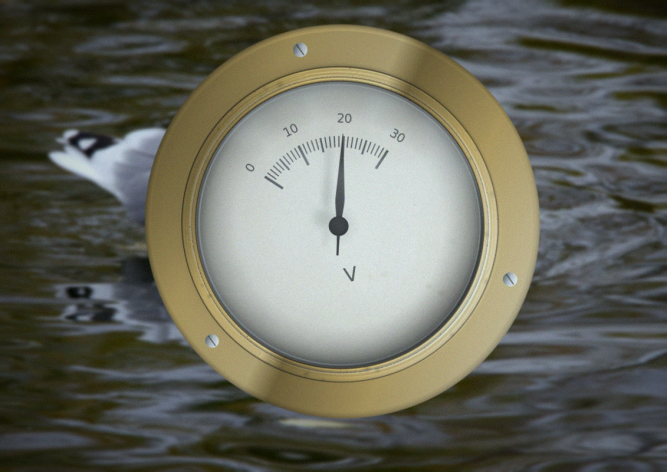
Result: 20 V
